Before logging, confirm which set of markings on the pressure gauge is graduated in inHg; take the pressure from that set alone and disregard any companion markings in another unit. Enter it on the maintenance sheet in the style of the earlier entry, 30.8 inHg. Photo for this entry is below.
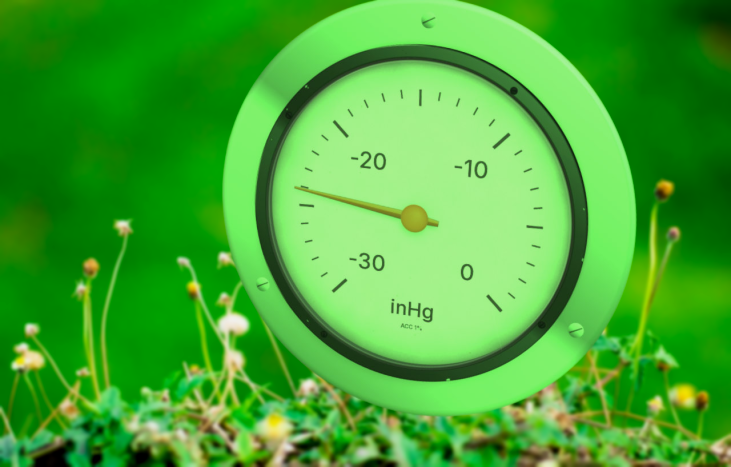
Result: -24 inHg
